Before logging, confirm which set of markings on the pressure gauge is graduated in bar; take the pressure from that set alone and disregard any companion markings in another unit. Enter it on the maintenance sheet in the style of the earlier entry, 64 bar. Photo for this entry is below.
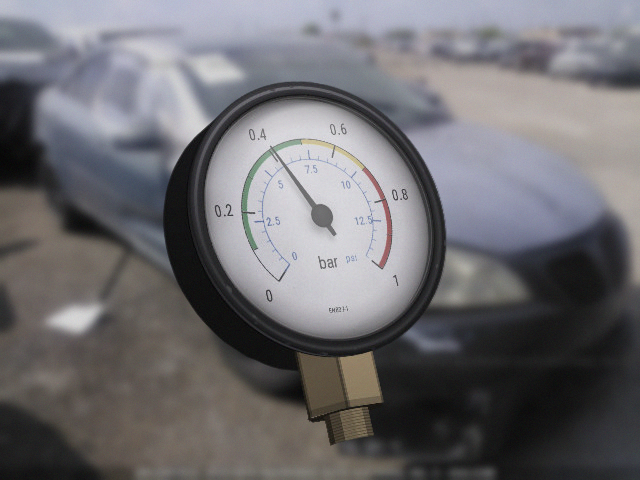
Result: 0.4 bar
